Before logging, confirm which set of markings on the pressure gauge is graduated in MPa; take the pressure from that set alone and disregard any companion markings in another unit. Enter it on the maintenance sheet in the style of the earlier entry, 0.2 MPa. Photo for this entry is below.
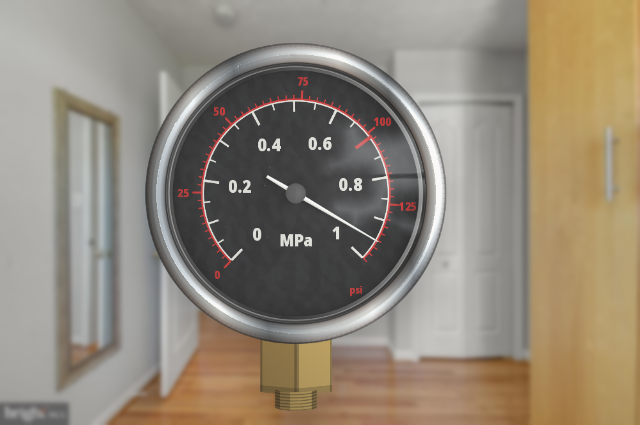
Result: 0.95 MPa
